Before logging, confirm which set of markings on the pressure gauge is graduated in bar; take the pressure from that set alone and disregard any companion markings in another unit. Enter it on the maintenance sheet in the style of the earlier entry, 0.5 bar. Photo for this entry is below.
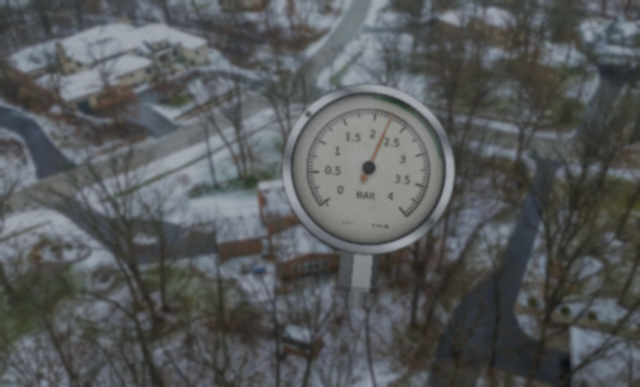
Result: 2.25 bar
